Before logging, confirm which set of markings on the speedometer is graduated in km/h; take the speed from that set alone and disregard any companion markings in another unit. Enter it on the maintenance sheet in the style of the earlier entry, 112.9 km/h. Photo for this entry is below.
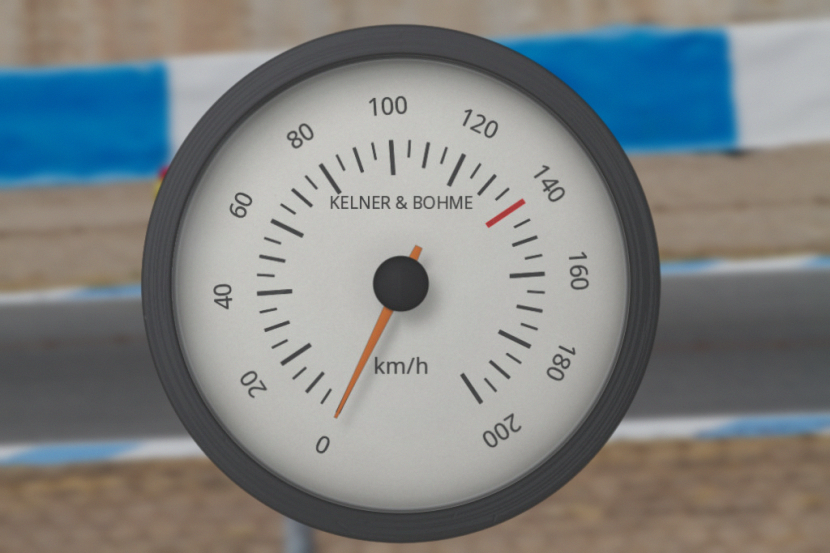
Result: 0 km/h
